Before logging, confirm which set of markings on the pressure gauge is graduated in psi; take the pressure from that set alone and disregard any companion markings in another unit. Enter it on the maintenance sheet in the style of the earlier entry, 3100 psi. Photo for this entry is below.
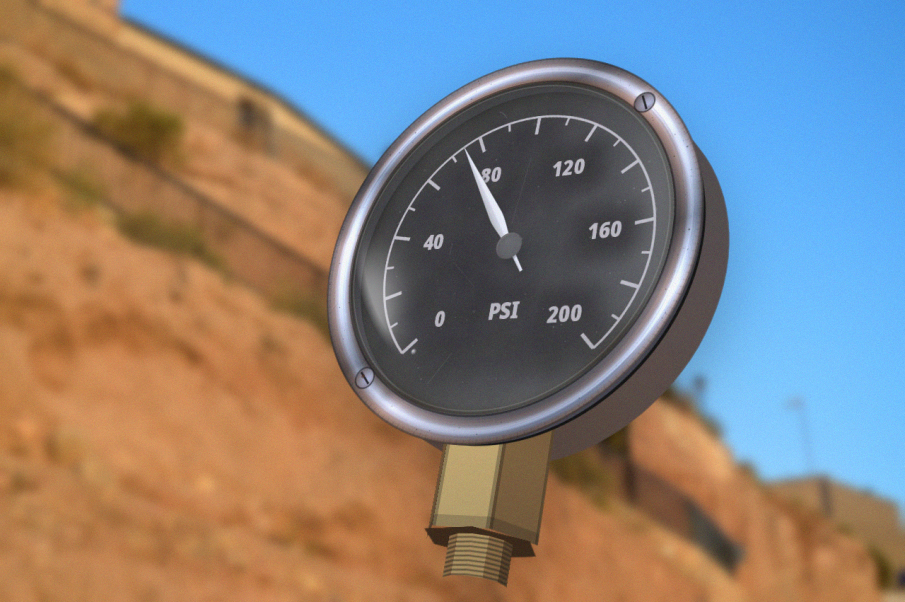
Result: 75 psi
